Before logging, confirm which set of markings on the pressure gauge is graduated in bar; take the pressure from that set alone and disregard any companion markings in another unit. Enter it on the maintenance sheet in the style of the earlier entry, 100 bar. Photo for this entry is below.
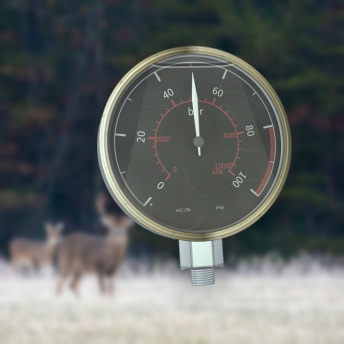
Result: 50 bar
